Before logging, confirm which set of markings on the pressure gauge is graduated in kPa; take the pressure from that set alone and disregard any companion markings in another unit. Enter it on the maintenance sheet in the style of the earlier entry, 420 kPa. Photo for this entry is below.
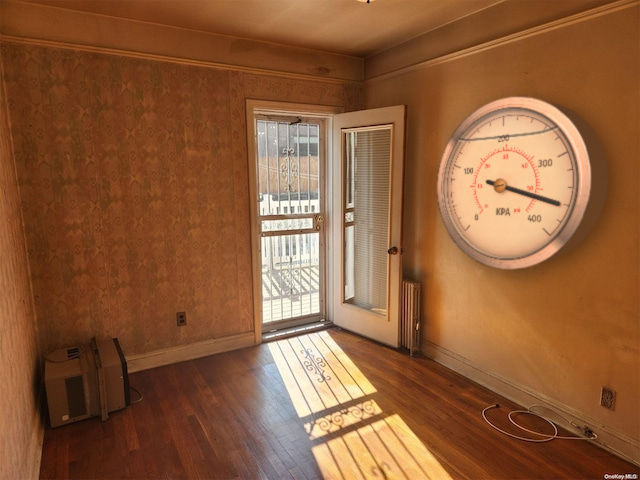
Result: 360 kPa
